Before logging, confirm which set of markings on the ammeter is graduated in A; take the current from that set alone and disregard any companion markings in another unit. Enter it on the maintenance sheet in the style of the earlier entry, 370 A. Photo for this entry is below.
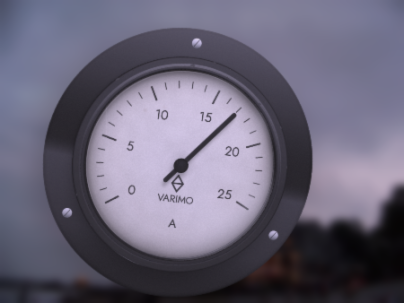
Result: 17 A
